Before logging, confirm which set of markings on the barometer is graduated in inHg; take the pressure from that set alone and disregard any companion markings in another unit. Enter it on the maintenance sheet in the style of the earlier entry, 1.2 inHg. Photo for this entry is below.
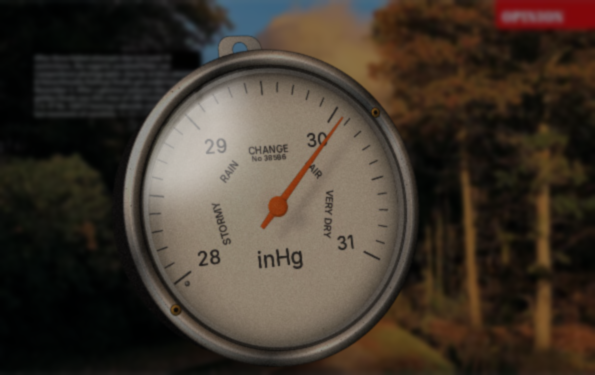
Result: 30.05 inHg
